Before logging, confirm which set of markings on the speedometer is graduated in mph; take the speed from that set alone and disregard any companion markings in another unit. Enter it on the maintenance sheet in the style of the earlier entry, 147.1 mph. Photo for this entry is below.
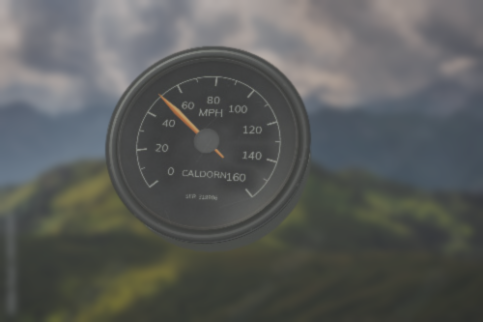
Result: 50 mph
